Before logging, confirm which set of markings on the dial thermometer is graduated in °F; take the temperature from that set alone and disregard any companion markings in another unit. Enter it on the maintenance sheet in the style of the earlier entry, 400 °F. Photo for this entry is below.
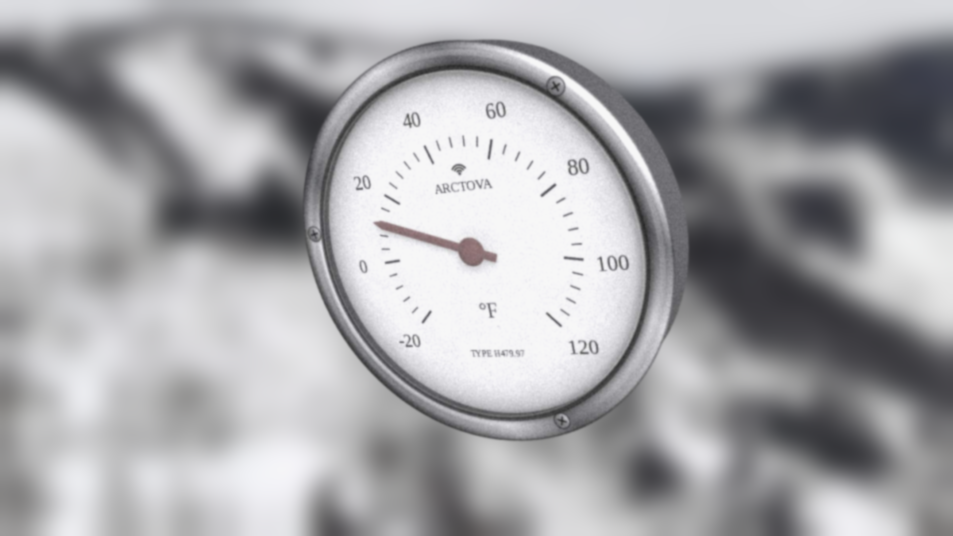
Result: 12 °F
